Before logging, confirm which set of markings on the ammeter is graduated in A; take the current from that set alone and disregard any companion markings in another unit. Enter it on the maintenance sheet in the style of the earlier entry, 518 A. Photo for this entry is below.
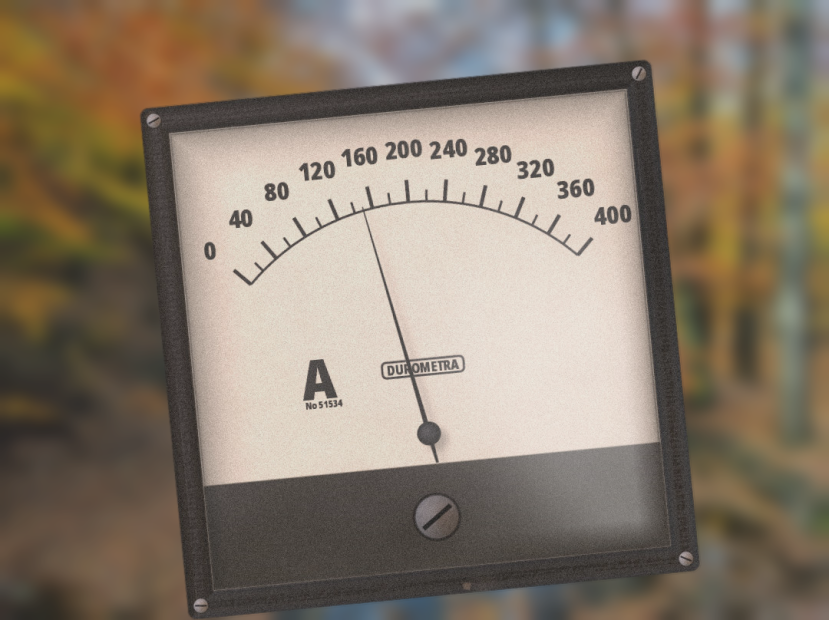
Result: 150 A
